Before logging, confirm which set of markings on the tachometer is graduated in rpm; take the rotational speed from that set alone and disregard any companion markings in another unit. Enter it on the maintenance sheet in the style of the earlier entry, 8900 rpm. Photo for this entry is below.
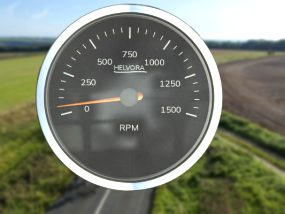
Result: 50 rpm
